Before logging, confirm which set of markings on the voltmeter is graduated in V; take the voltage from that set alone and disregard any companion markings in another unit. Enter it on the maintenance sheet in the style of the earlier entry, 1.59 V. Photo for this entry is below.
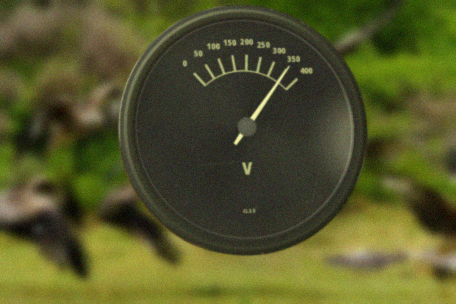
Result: 350 V
